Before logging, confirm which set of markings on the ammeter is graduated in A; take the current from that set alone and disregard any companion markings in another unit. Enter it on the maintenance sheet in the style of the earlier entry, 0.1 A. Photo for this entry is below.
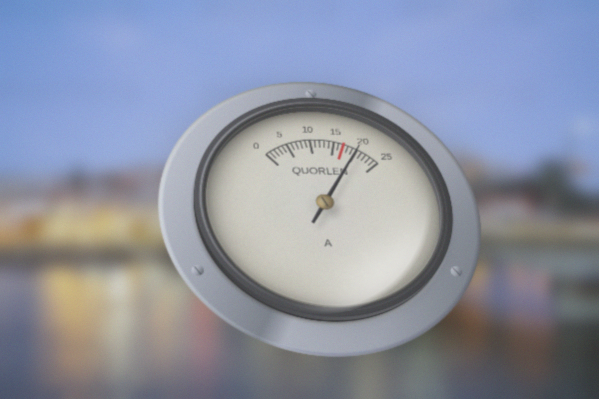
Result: 20 A
